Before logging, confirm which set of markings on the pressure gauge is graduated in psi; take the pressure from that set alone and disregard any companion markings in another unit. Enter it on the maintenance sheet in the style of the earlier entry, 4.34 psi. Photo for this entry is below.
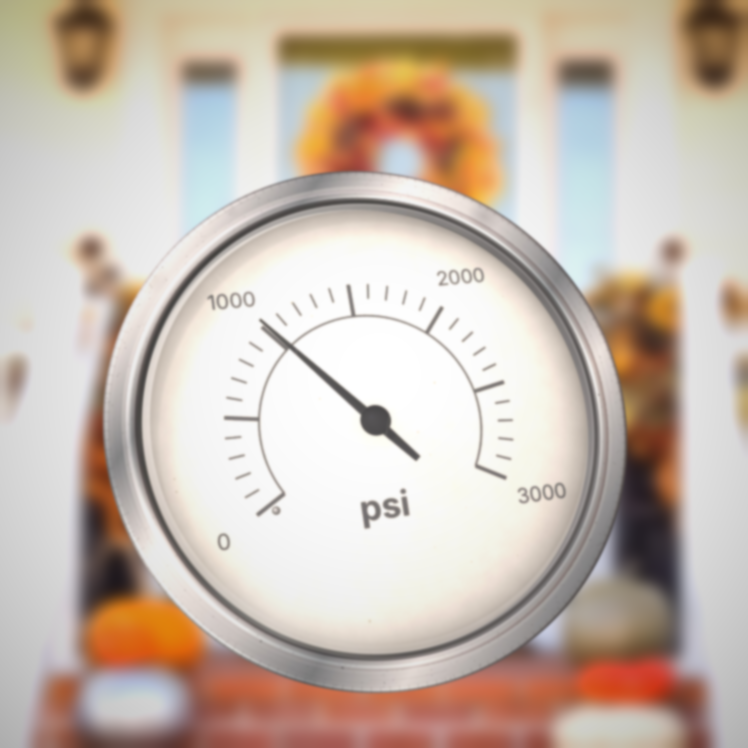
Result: 1000 psi
